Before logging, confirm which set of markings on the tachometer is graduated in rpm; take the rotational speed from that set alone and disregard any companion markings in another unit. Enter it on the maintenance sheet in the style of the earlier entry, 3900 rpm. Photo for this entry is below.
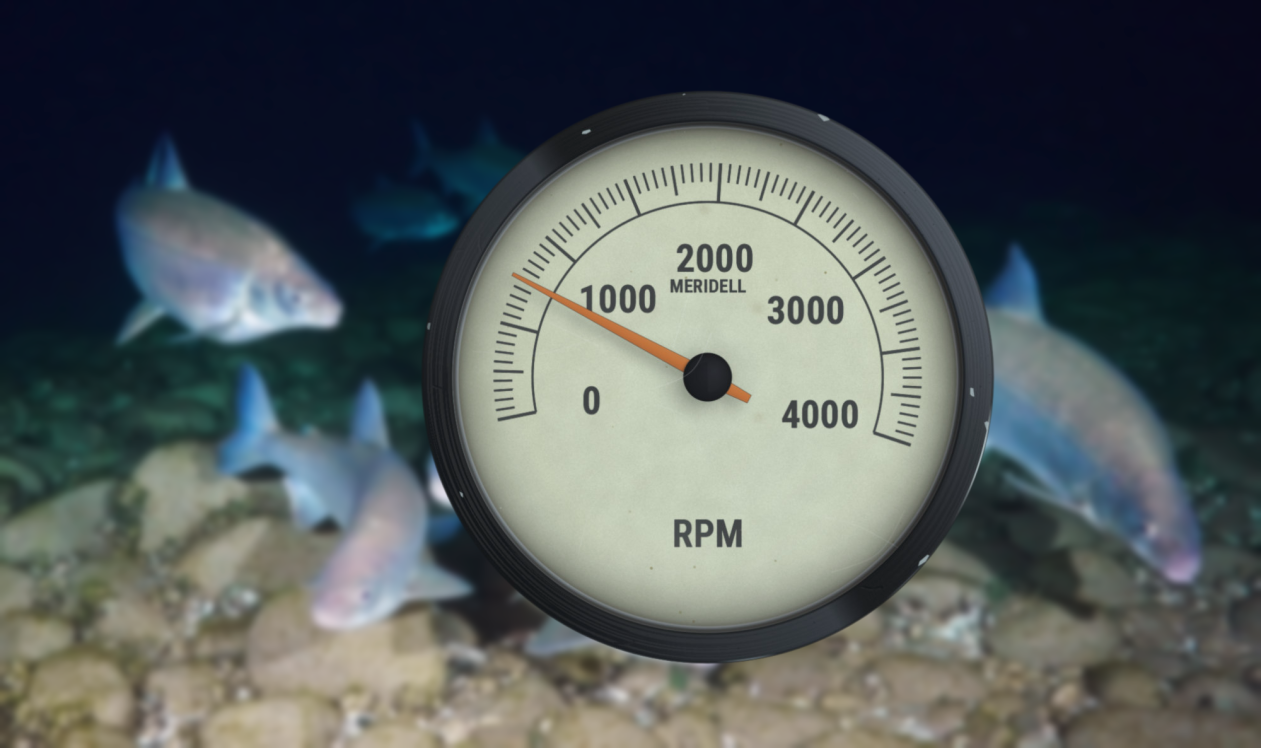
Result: 750 rpm
